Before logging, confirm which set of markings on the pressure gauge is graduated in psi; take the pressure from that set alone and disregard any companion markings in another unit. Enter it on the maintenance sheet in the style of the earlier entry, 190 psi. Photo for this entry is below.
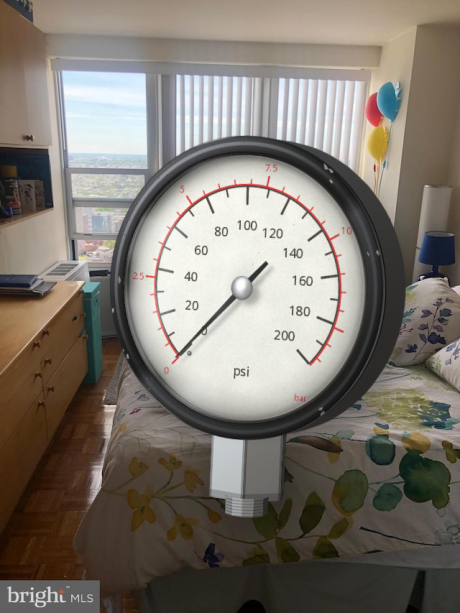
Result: 0 psi
